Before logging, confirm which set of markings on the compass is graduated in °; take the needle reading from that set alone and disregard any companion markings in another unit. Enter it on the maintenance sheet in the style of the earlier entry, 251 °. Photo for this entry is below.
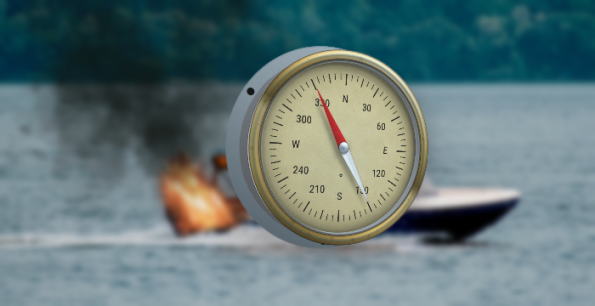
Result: 330 °
